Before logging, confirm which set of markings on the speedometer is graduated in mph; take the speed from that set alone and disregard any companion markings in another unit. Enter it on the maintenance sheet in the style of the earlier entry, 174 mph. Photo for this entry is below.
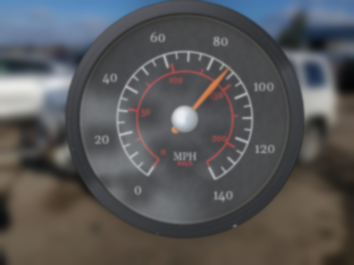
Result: 87.5 mph
